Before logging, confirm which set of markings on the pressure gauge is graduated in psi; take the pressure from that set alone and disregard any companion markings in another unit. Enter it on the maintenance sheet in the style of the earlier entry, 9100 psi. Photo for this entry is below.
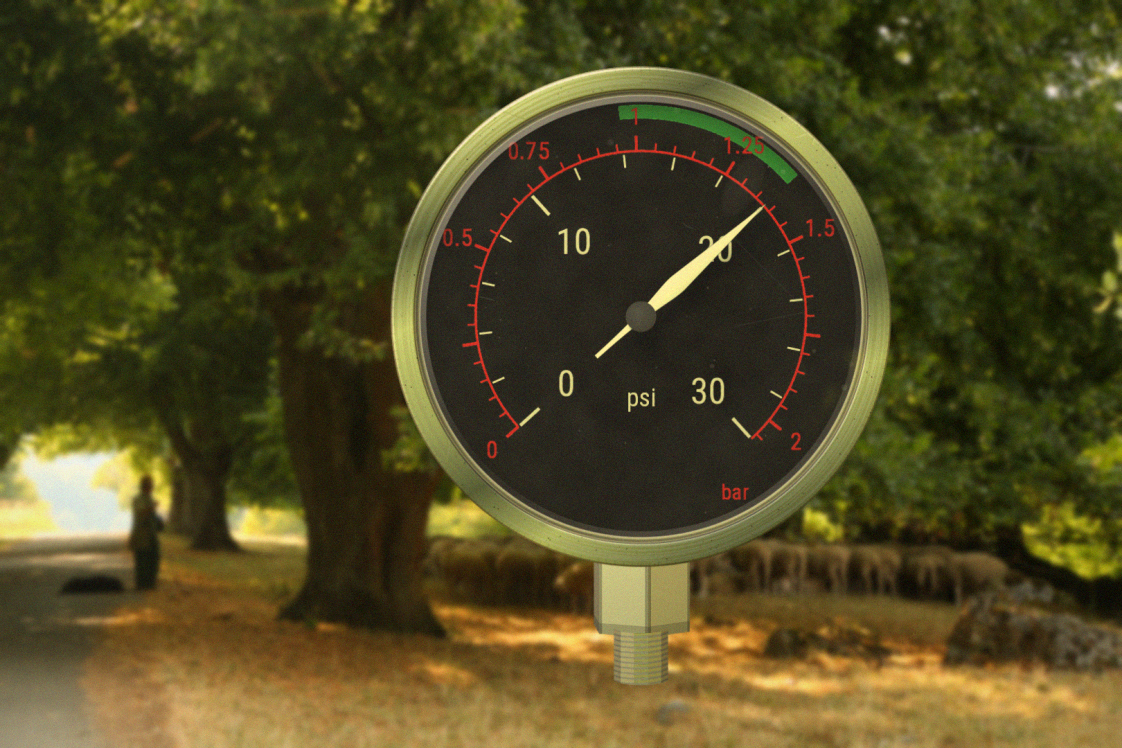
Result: 20 psi
